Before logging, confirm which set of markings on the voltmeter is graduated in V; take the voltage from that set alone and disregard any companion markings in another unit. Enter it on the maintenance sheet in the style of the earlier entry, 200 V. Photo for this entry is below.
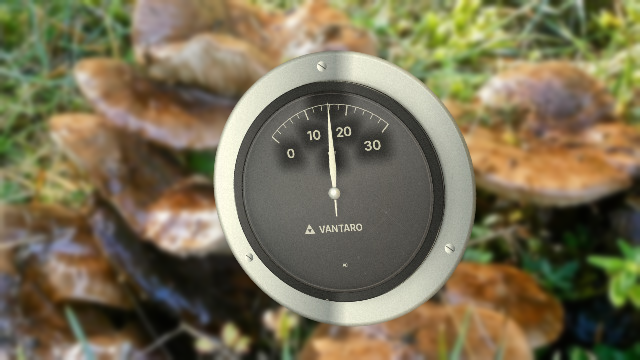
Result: 16 V
